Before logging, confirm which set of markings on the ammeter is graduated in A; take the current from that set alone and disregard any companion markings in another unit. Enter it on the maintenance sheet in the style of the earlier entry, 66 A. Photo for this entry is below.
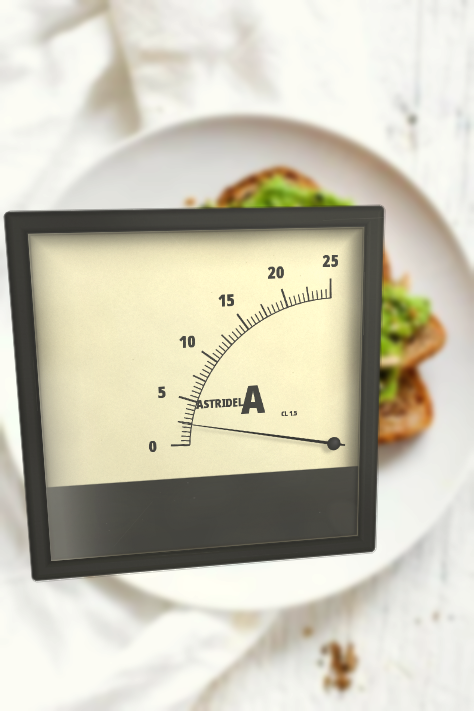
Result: 2.5 A
